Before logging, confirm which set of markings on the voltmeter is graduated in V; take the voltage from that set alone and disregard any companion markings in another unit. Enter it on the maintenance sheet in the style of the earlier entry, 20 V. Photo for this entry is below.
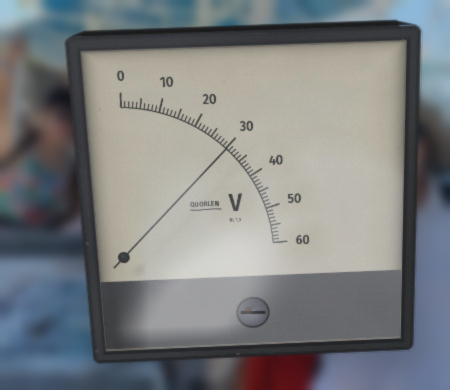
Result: 30 V
